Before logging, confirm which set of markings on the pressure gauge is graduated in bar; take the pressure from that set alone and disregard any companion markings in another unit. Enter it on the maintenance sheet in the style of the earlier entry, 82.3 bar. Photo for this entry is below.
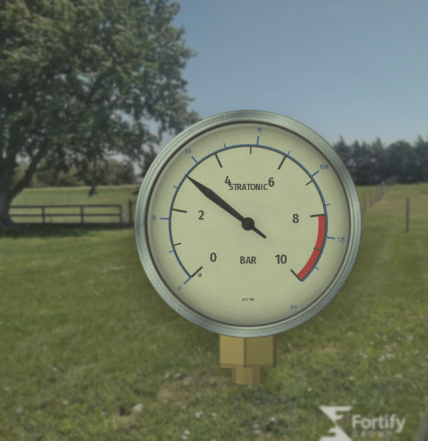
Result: 3 bar
